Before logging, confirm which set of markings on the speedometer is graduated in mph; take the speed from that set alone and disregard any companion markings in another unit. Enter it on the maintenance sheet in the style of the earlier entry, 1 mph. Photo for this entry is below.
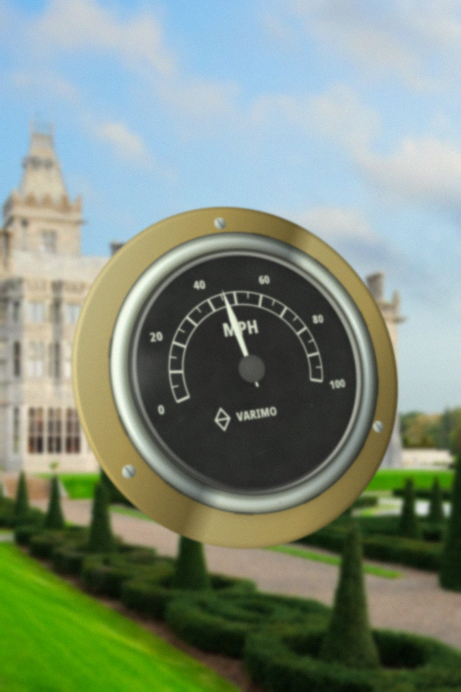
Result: 45 mph
